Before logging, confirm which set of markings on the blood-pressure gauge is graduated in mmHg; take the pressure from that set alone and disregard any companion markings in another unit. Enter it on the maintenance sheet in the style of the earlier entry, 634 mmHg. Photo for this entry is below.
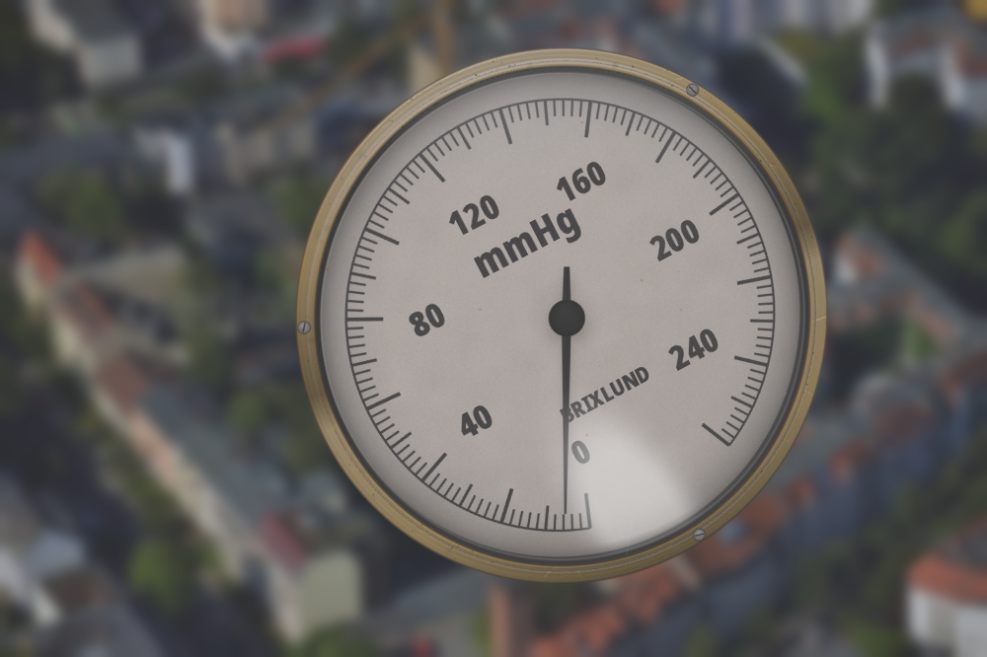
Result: 6 mmHg
